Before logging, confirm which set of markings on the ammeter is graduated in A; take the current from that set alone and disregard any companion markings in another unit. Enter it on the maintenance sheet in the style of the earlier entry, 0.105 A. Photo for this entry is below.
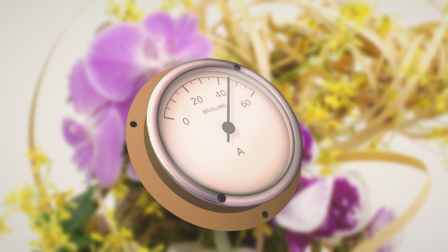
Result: 45 A
